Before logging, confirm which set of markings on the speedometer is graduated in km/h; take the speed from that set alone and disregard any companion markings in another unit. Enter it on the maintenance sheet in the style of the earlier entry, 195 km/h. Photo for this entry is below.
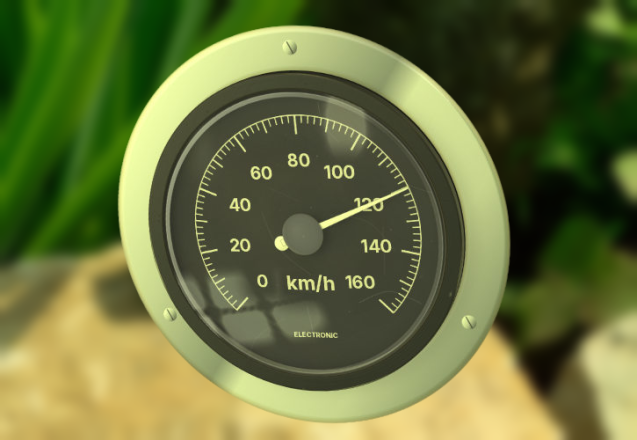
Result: 120 km/h
